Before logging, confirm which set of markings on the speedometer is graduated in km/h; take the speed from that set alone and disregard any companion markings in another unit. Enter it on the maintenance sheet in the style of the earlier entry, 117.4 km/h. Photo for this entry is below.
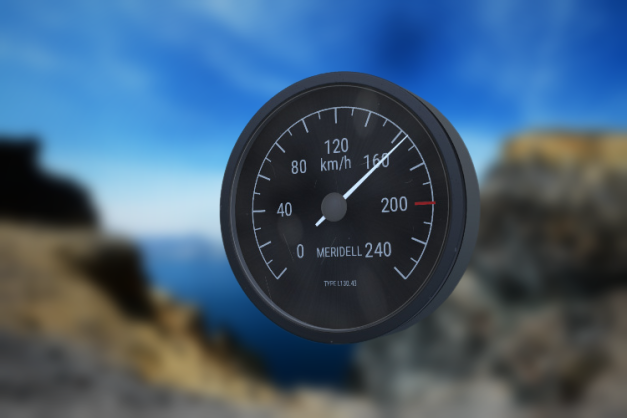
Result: 165 km/h
